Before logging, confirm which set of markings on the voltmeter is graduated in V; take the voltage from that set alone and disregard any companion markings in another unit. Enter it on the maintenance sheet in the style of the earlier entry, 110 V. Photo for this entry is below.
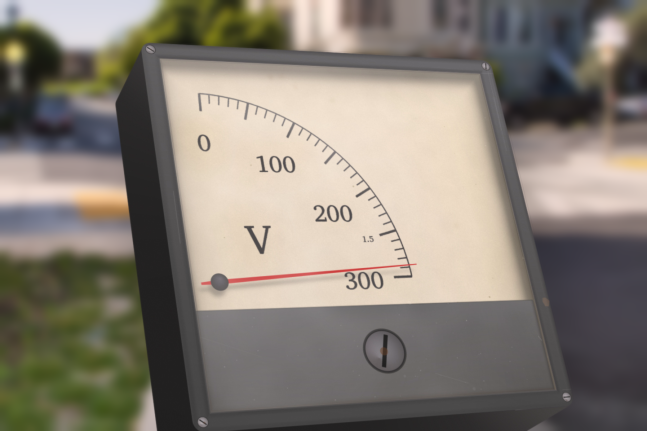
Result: 290 V
